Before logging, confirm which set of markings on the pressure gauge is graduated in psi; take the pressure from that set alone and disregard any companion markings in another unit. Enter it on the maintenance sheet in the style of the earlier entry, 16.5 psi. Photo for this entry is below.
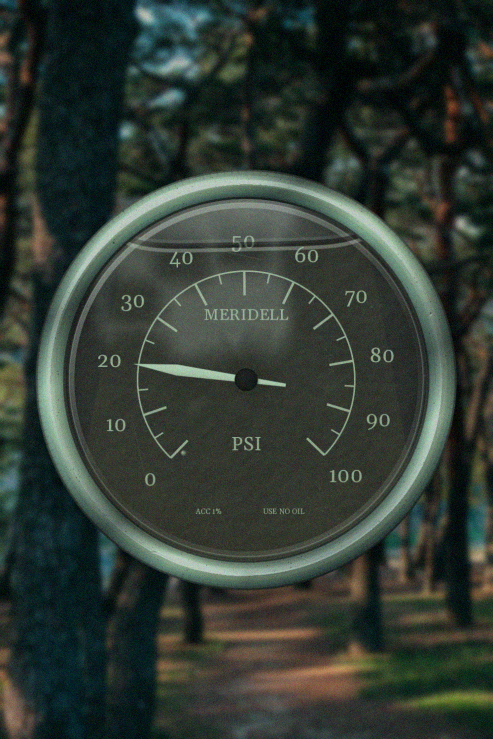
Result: 20 psi
